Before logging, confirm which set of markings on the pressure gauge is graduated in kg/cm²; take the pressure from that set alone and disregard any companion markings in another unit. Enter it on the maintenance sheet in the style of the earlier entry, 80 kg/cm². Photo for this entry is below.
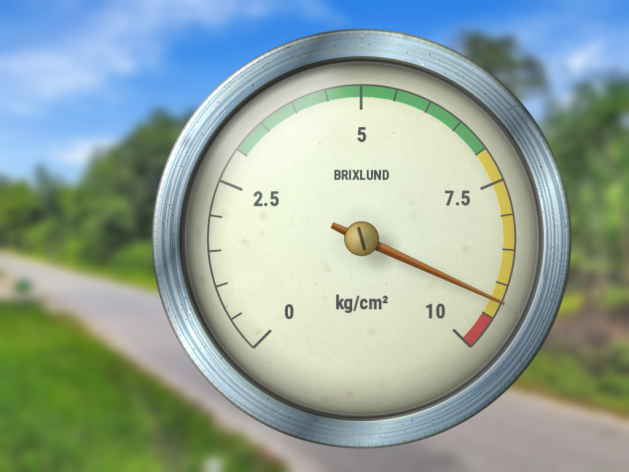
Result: 9.25 kg/cm²
